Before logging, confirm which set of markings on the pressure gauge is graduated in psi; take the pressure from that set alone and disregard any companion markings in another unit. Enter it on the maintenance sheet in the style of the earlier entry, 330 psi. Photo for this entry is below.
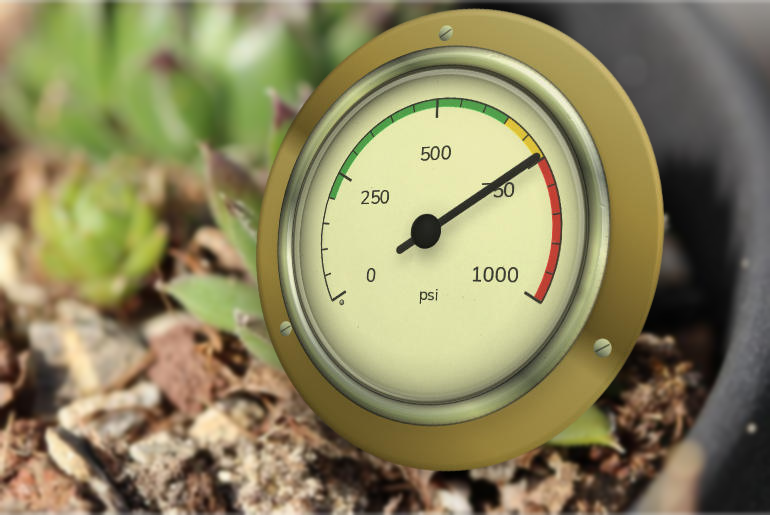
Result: 750 psi
